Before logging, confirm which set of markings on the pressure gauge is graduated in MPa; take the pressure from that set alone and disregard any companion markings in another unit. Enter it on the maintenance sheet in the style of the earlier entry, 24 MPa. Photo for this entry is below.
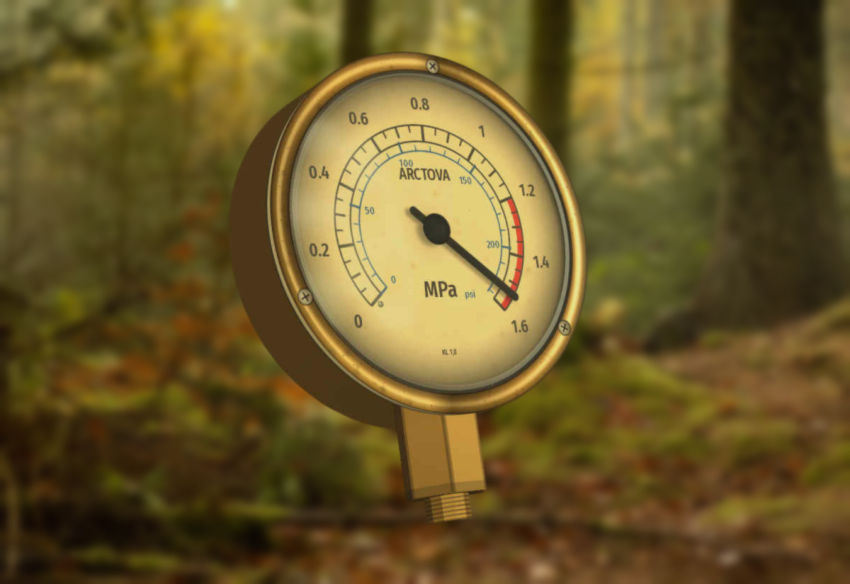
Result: 1.55 MPa
